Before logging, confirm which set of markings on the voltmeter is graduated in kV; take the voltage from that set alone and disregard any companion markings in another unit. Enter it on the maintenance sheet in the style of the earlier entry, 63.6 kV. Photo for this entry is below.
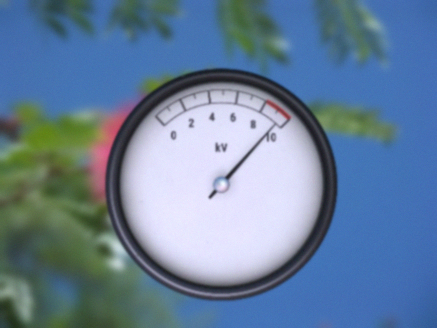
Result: 9.5 kV
